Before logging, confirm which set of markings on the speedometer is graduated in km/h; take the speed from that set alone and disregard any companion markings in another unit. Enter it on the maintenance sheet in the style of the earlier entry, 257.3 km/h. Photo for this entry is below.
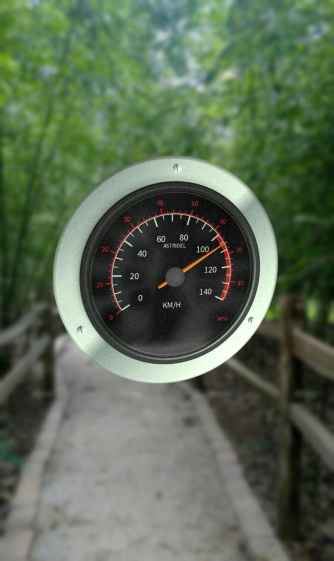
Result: 105 km/h
